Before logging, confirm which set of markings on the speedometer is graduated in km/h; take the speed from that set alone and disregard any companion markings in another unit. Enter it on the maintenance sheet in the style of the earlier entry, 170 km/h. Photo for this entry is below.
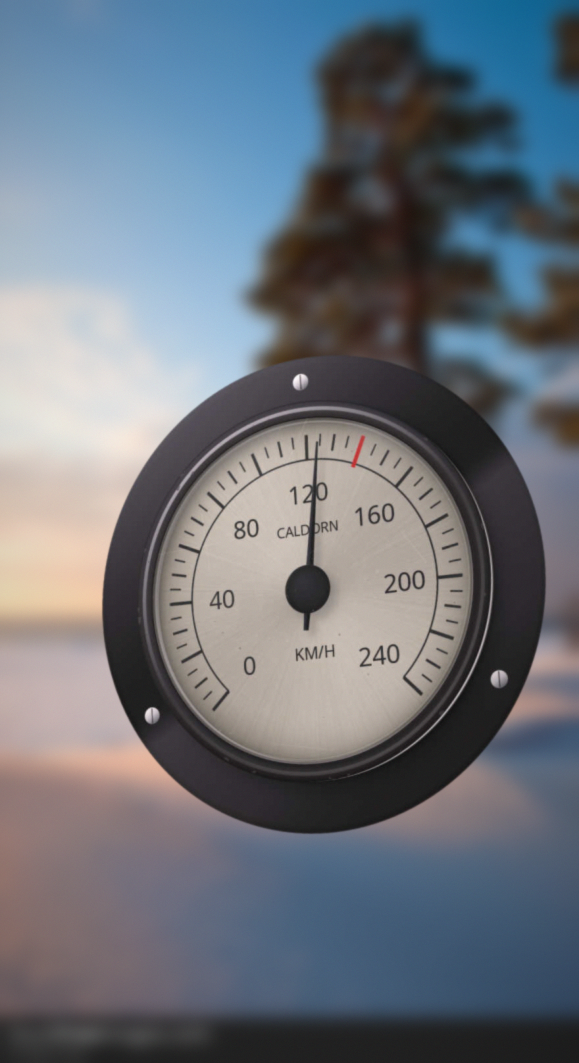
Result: 125 km/h
